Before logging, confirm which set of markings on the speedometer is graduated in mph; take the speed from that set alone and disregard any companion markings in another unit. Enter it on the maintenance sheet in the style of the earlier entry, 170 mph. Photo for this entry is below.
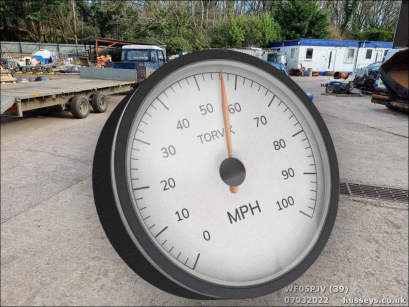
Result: 56 mph
